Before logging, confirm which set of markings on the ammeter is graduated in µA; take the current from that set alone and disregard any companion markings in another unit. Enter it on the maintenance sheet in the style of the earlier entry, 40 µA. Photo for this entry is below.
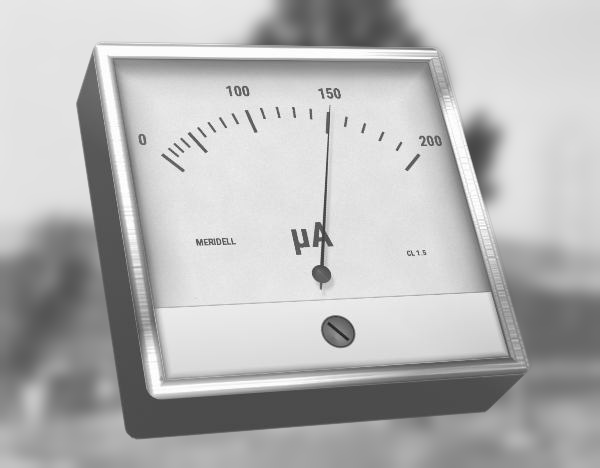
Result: 150 µA
